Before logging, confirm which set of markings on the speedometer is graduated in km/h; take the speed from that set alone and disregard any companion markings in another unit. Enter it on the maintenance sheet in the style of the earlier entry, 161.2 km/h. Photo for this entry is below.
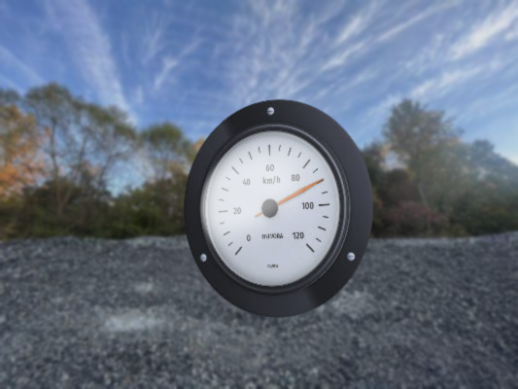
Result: 90 km/h
